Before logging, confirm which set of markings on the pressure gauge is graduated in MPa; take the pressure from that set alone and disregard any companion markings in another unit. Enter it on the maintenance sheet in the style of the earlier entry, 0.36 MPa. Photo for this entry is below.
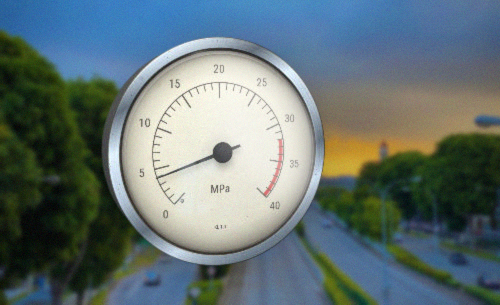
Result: 4 MPa
